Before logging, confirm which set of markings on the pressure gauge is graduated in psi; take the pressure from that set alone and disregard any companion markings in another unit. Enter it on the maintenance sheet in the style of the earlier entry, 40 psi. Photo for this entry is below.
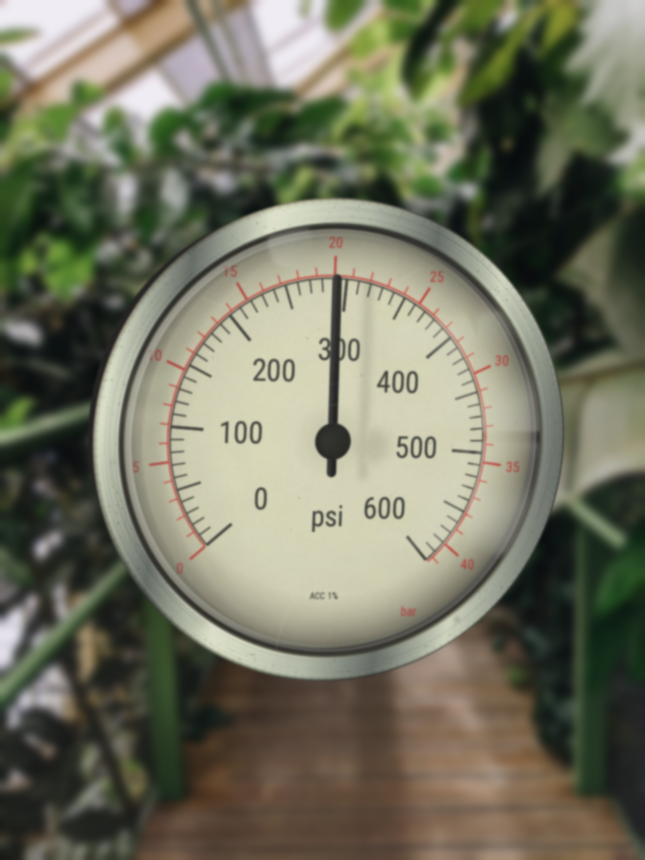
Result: 290 psi
